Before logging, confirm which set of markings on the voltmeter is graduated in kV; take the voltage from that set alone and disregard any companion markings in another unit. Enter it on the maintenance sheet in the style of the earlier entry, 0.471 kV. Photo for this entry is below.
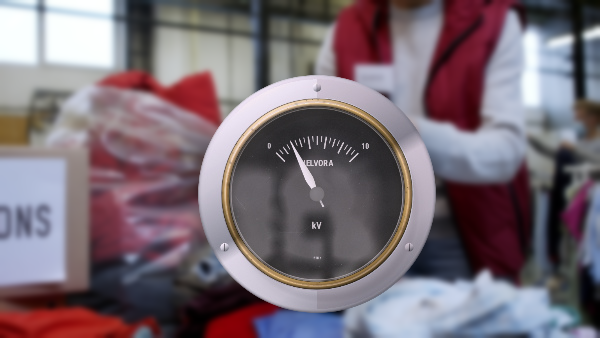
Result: 2 kV
